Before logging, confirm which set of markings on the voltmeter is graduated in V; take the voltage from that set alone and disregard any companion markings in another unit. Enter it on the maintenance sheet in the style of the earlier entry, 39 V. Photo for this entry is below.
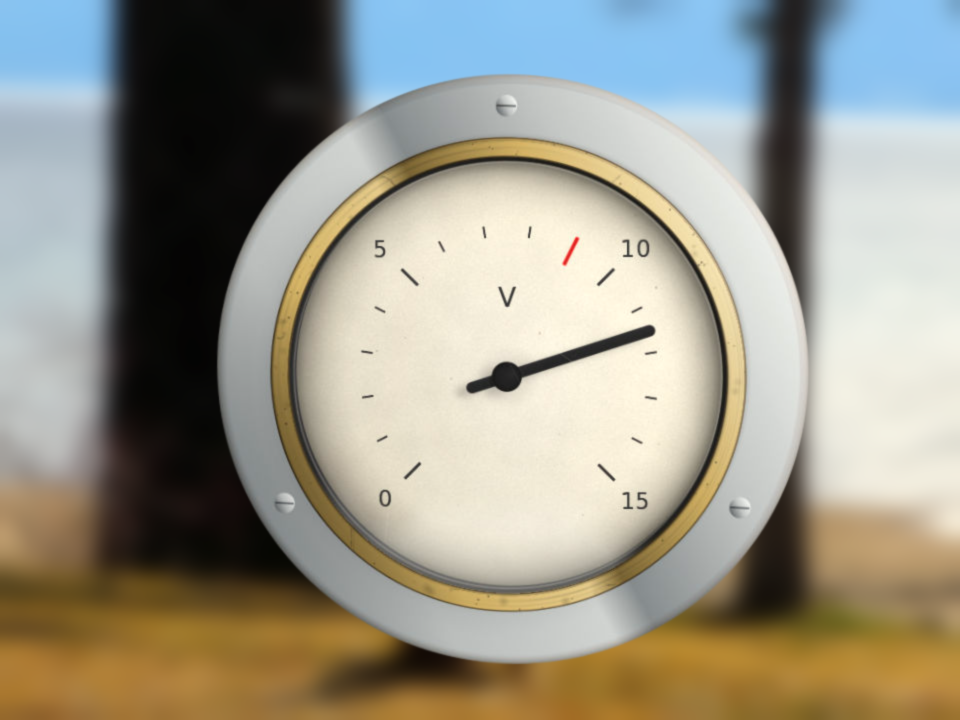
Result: 11.5 V
